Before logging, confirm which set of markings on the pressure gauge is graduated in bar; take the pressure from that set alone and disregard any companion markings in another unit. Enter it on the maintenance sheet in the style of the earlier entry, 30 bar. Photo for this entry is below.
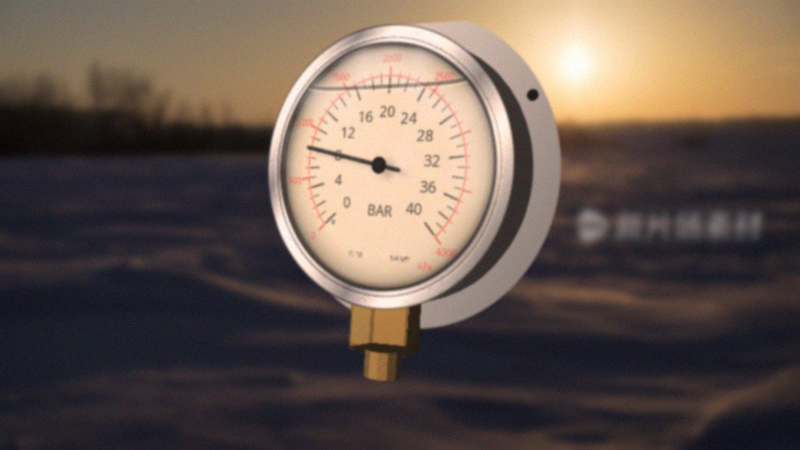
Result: 8 bar
